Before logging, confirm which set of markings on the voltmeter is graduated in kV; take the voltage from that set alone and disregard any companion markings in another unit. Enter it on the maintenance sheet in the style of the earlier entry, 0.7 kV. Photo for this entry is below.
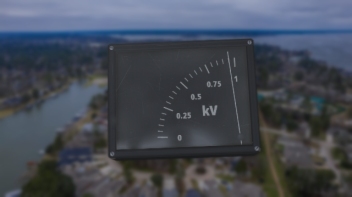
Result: 0.95 kV
